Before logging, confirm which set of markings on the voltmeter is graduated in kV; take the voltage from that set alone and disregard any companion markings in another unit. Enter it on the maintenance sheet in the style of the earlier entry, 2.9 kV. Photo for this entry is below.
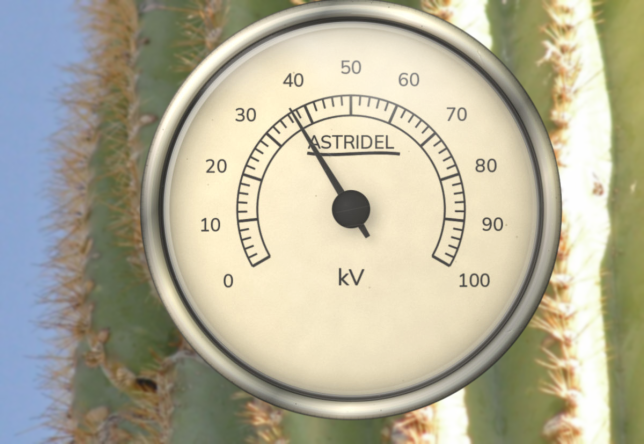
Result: 37 kV
